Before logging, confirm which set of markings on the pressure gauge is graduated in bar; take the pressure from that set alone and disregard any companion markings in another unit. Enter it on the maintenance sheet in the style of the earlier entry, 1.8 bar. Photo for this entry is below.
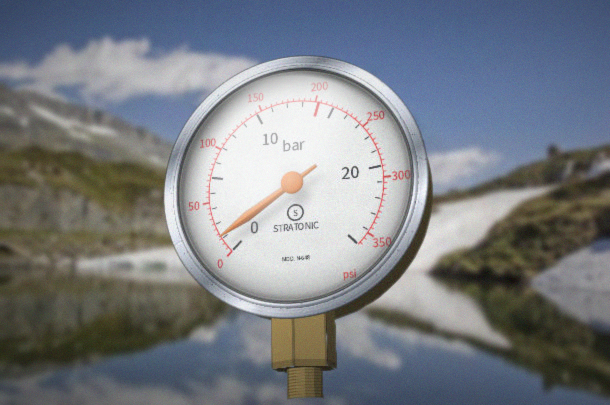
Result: 1 bar
